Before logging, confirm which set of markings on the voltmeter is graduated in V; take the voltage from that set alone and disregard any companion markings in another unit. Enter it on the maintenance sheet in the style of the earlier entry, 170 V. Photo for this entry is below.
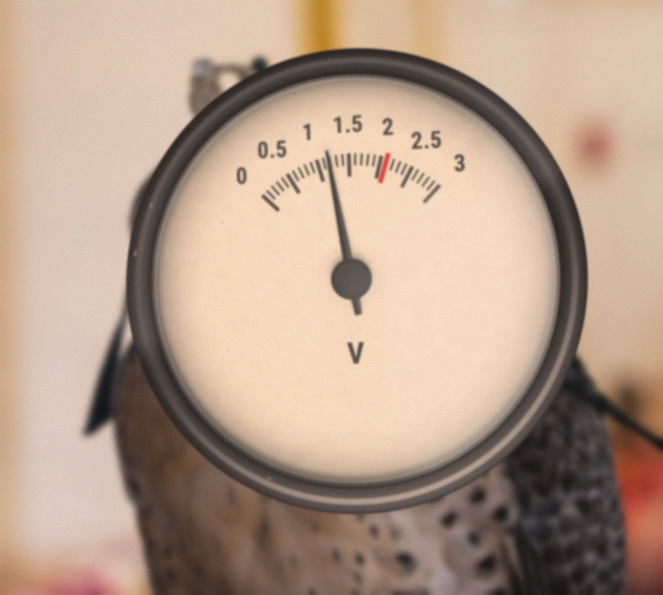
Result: 1.2 V
